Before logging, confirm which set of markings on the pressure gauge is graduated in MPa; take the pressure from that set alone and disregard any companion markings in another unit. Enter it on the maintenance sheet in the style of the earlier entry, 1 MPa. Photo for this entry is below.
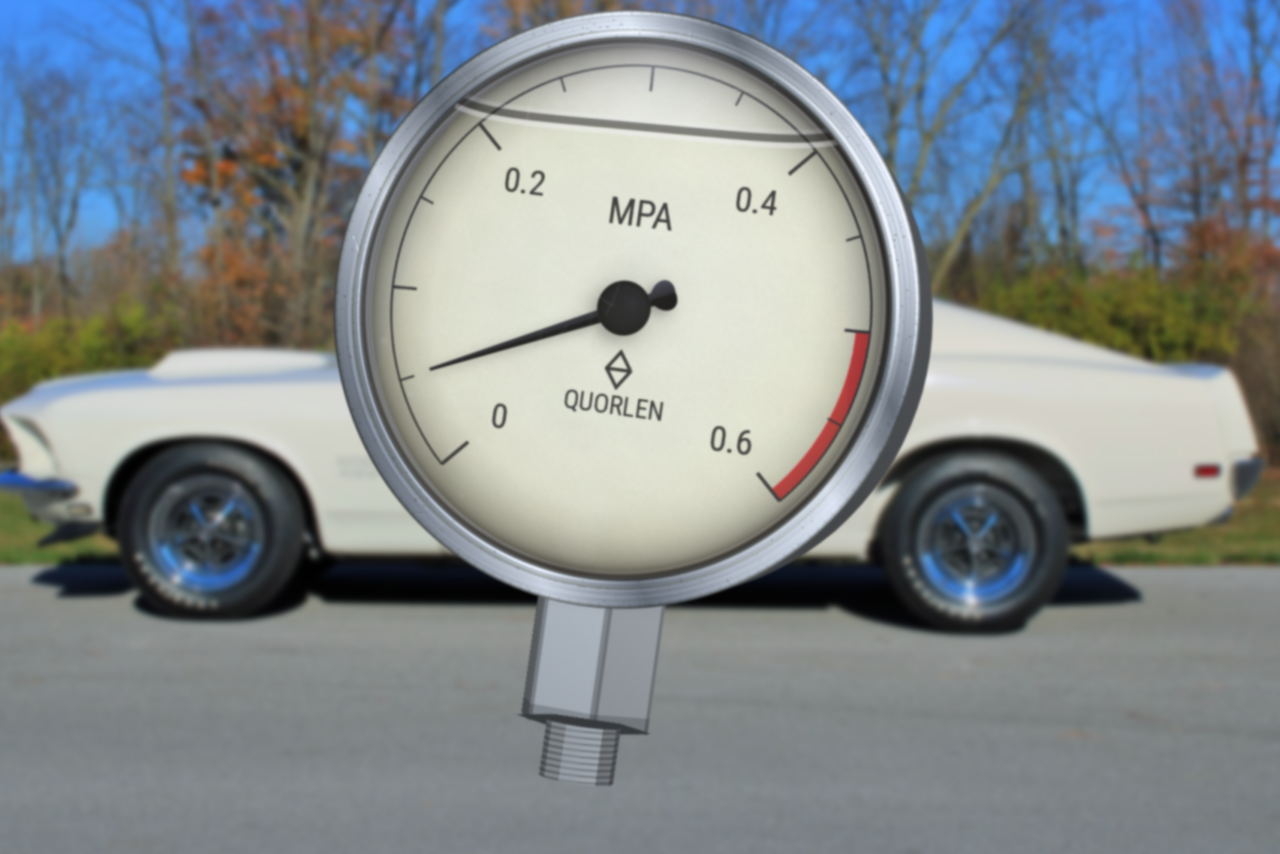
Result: 0.05 MPa
